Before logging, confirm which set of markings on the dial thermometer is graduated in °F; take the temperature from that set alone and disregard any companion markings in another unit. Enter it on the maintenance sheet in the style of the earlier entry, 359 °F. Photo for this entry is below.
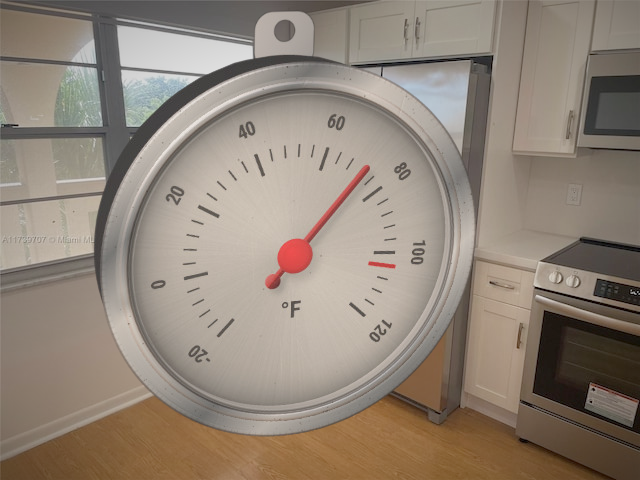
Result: 72 °F
